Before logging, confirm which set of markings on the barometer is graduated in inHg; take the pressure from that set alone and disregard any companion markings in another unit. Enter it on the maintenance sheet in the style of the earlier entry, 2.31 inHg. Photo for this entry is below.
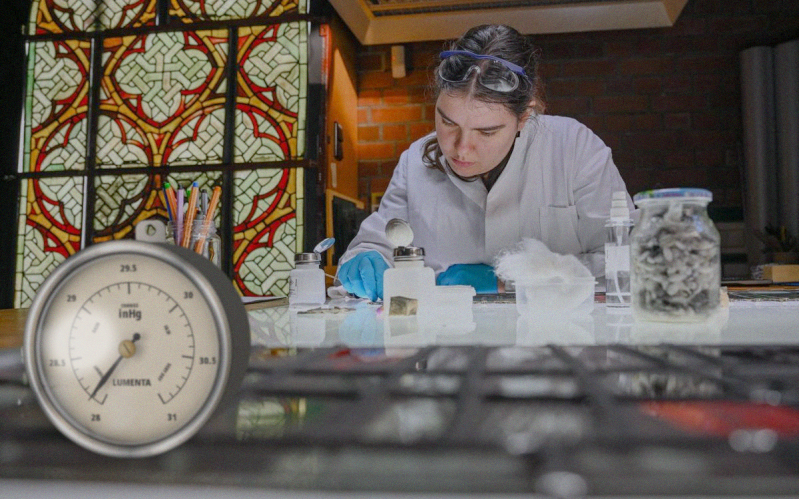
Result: 28.1 inHg
